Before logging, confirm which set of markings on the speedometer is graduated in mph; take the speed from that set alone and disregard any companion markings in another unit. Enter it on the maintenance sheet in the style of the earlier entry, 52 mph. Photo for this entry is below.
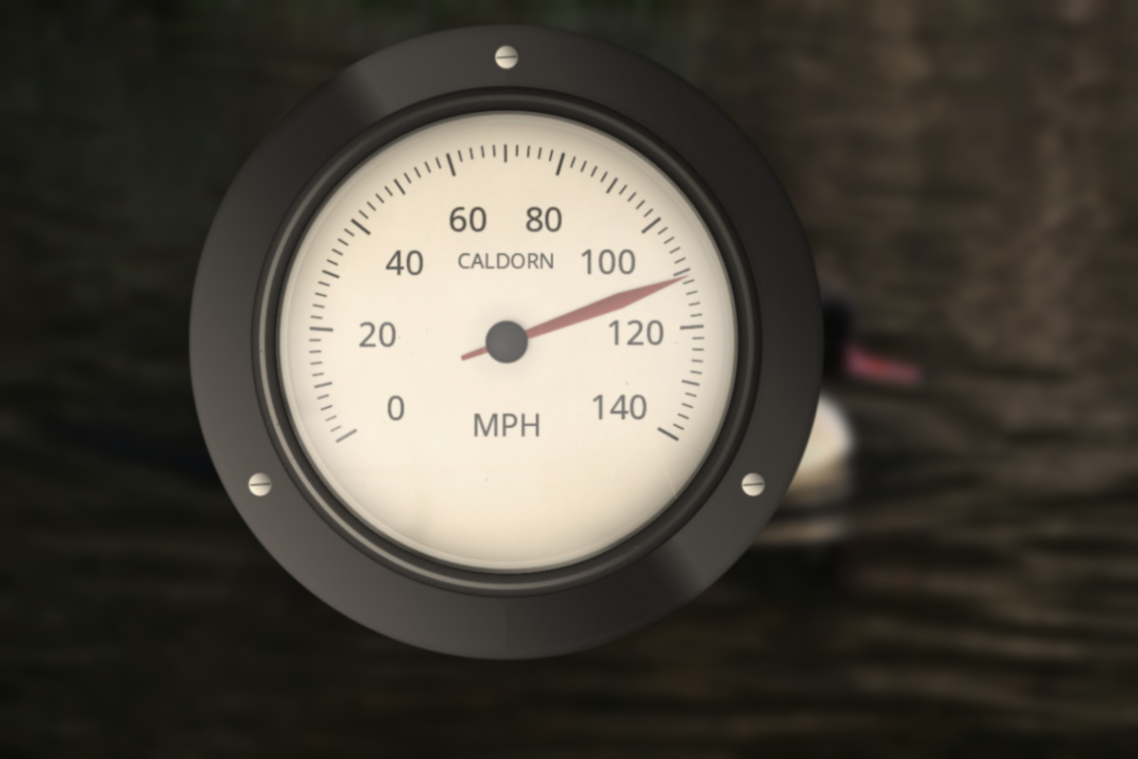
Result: 111 mph
